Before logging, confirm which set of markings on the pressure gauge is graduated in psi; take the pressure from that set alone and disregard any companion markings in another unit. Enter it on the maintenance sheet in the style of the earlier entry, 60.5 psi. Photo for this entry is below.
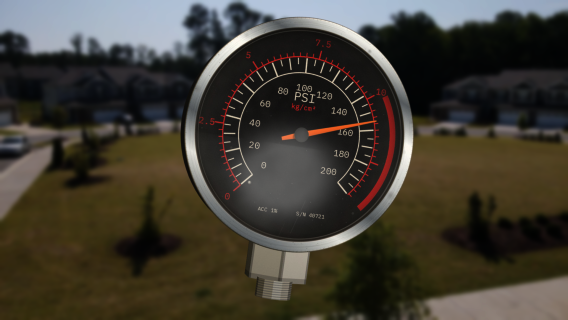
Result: 155 psi
